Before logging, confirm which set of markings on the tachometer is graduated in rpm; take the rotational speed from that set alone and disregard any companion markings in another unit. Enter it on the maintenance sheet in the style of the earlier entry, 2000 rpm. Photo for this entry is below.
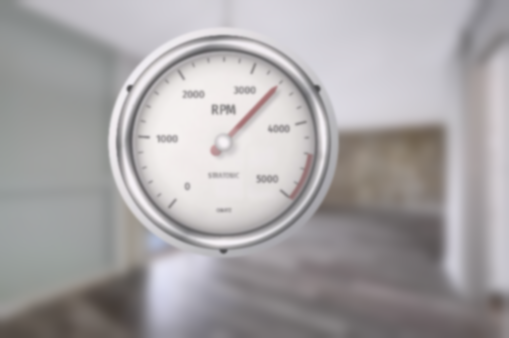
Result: 3400 rpm
